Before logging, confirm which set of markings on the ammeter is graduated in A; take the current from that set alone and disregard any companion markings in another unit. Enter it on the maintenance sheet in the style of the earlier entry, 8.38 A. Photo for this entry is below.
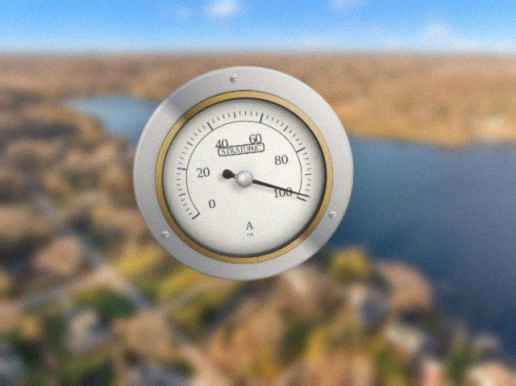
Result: 98 A
